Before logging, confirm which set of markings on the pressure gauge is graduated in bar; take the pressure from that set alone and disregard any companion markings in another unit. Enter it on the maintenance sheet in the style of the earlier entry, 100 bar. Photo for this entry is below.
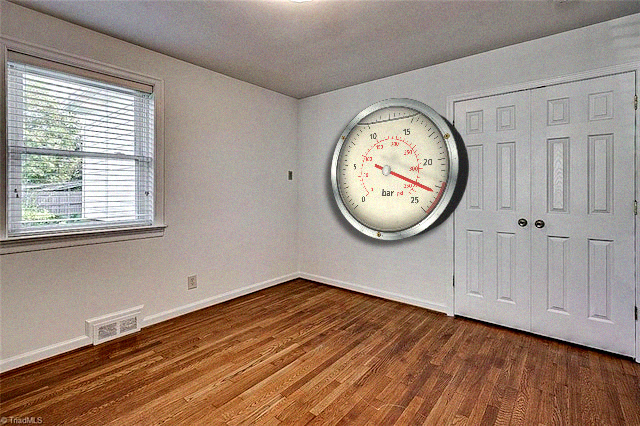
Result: 23 bar
